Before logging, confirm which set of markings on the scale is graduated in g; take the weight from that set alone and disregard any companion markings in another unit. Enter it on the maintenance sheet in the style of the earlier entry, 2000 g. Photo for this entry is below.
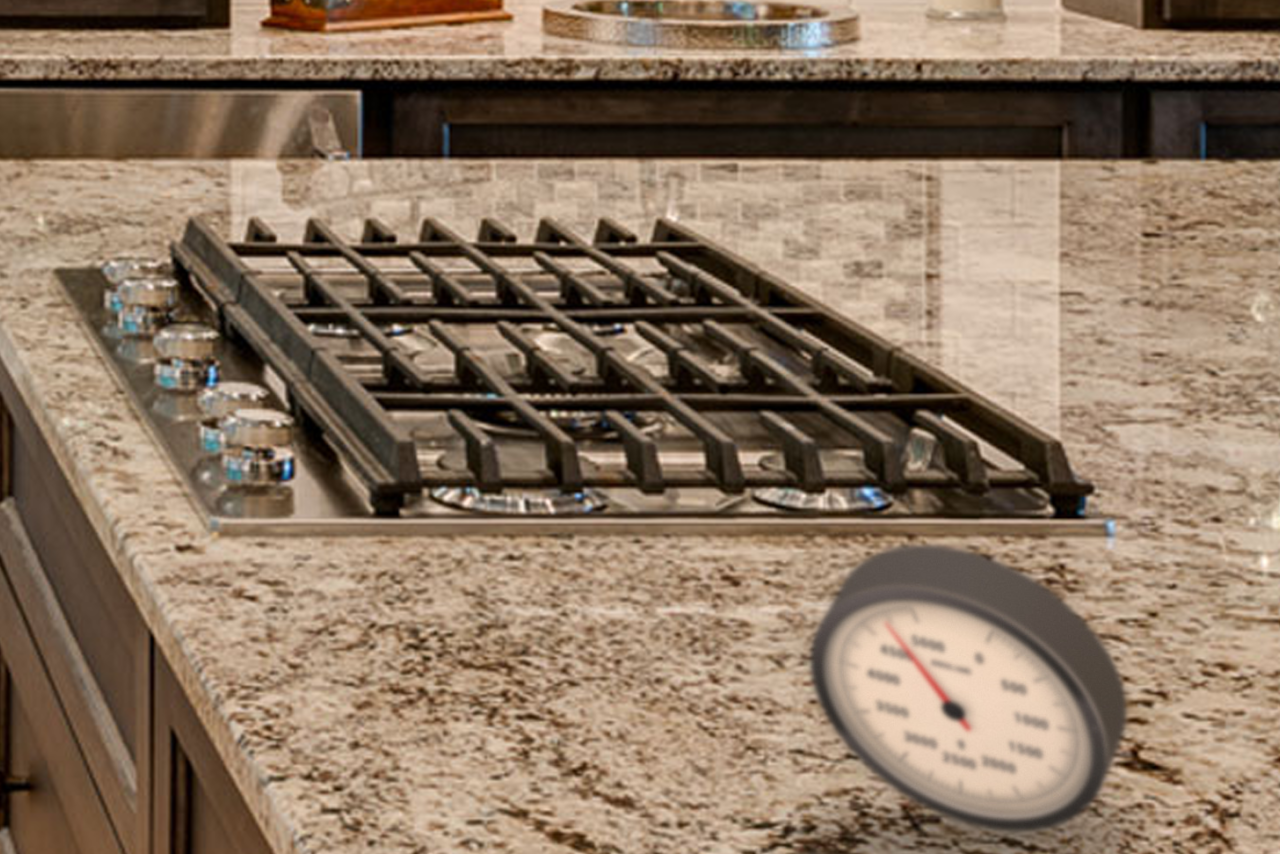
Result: 4750 g
